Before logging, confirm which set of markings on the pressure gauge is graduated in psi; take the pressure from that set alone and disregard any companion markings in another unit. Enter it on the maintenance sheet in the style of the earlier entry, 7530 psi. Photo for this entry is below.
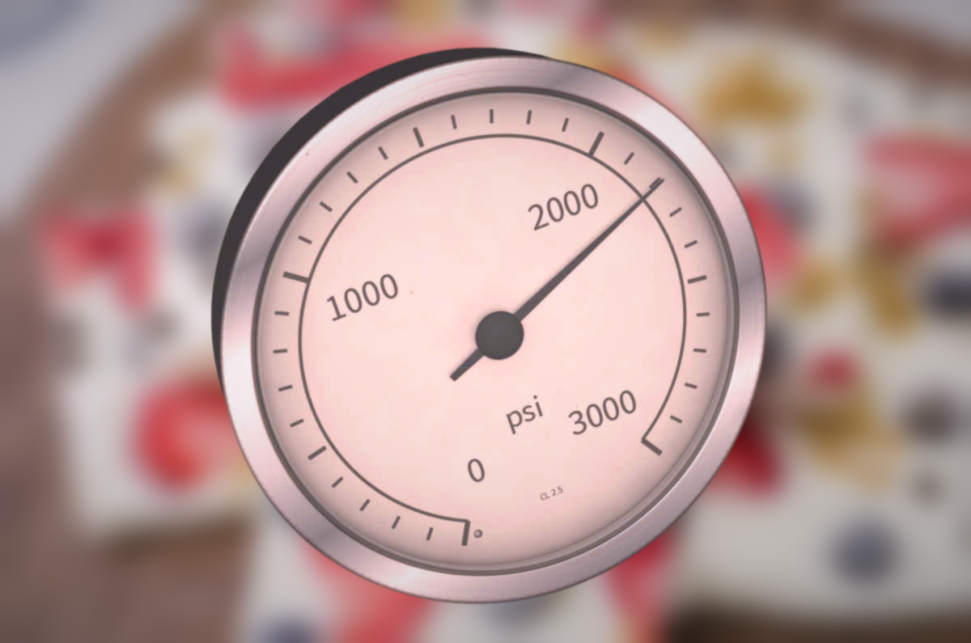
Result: 2200 psi
